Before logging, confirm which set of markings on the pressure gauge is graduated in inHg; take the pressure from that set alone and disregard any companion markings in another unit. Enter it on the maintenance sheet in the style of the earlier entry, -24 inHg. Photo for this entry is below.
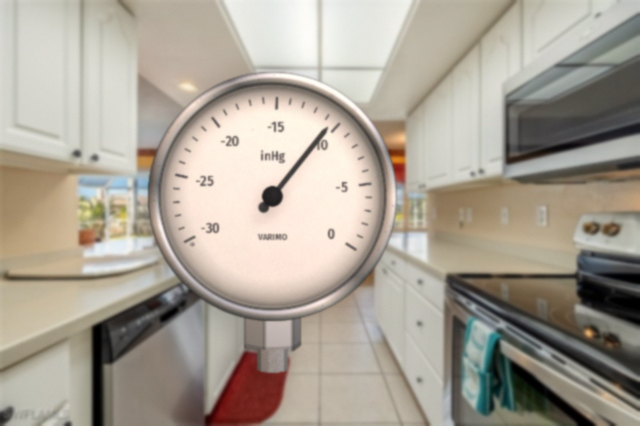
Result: -10.5 inHg
